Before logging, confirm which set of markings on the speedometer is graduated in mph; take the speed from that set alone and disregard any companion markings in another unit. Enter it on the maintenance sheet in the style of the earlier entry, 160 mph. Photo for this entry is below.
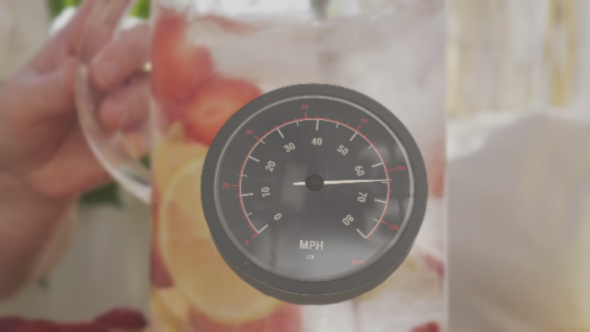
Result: 65 mph
